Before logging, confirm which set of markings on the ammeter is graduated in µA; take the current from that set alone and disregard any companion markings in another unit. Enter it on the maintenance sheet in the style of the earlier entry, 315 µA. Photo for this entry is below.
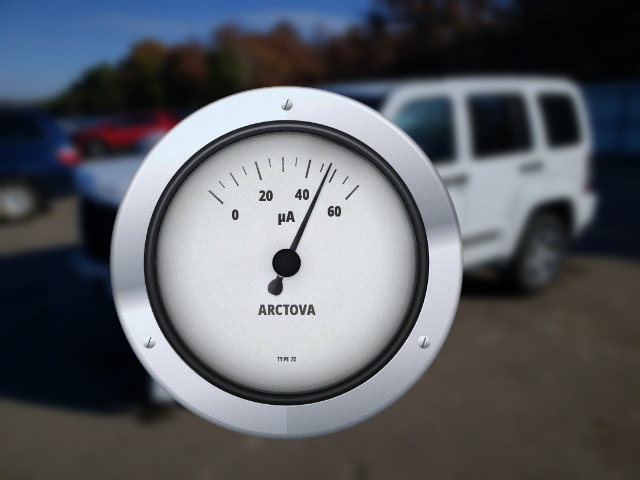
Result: 47.5 µA
